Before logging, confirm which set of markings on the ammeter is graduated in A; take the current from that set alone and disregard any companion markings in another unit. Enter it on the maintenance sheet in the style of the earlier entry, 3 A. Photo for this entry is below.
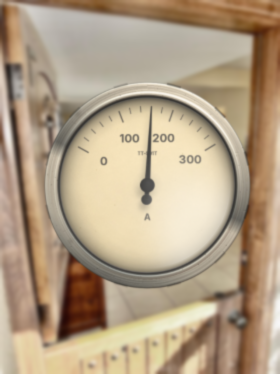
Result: 160 A
